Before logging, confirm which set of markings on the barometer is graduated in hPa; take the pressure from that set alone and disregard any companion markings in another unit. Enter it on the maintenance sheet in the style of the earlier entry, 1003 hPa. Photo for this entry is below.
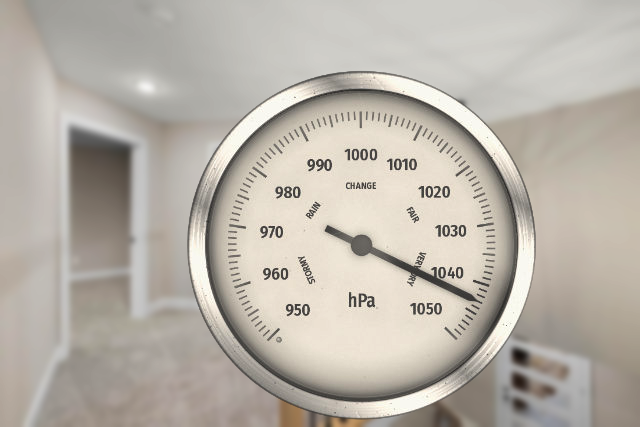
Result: 1043 hPa
